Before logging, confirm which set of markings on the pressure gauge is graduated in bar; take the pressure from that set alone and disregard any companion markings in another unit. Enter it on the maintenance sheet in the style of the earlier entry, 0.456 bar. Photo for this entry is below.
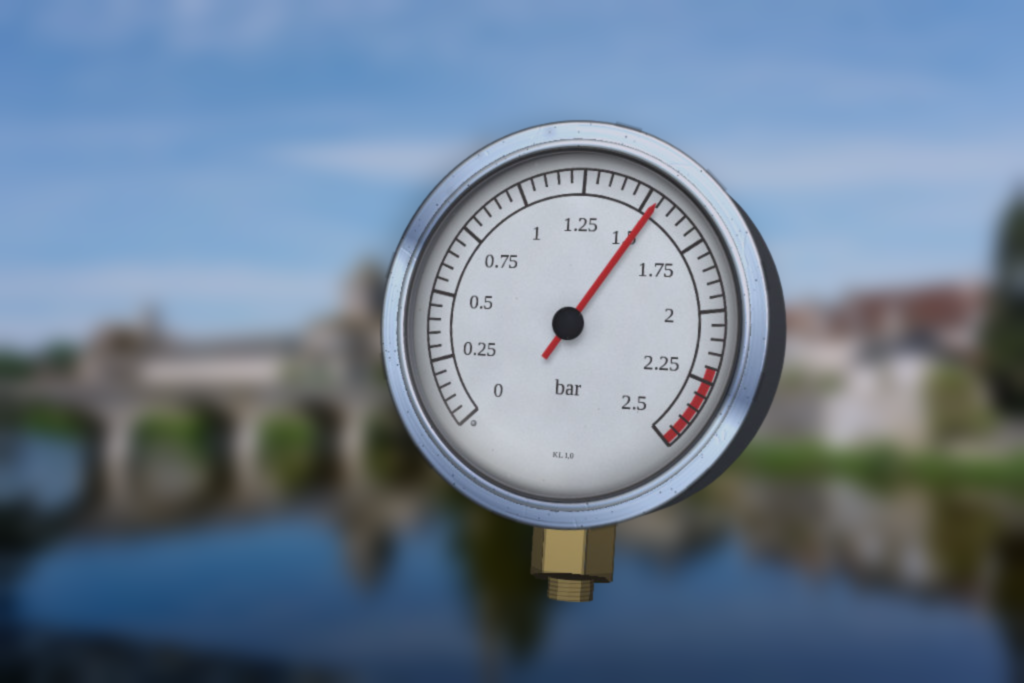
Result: 1.55 bar
